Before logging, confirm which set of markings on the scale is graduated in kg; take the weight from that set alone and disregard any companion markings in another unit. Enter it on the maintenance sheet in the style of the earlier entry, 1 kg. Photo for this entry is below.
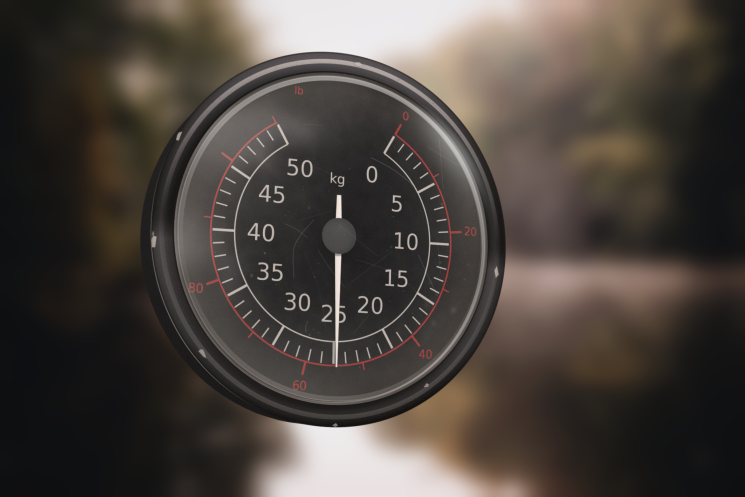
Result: 25 kg
